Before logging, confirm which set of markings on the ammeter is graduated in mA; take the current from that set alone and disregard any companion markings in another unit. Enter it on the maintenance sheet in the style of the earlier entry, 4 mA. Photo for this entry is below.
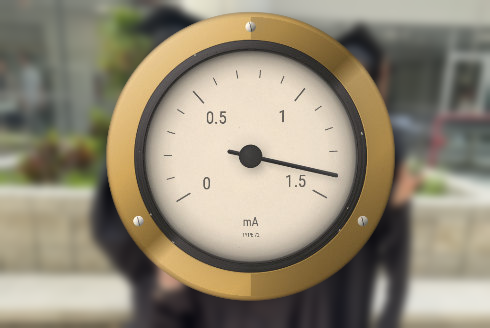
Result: 1.4 mA
